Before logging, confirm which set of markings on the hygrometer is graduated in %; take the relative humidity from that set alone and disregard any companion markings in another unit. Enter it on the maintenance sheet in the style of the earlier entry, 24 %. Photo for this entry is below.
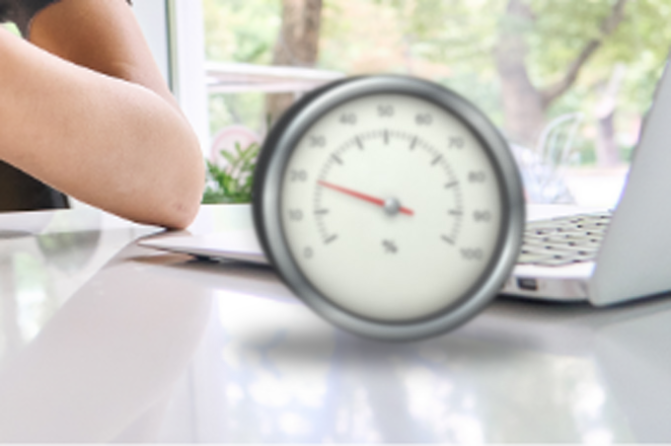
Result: 20 %
